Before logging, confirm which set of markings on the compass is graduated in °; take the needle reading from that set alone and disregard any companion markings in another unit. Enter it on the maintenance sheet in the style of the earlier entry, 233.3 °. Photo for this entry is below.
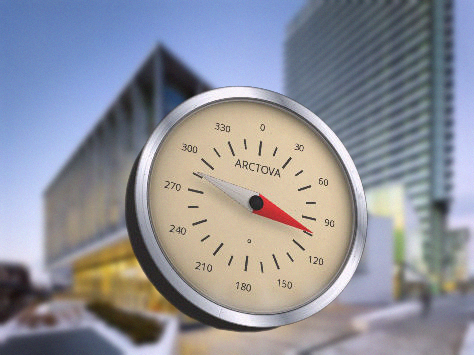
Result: 105 °
